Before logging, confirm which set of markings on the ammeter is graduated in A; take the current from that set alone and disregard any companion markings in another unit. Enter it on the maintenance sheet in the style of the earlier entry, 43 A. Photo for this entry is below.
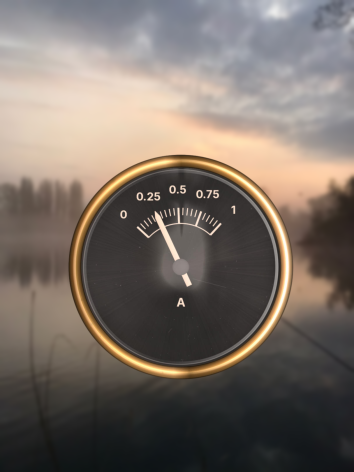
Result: 0.25 A
